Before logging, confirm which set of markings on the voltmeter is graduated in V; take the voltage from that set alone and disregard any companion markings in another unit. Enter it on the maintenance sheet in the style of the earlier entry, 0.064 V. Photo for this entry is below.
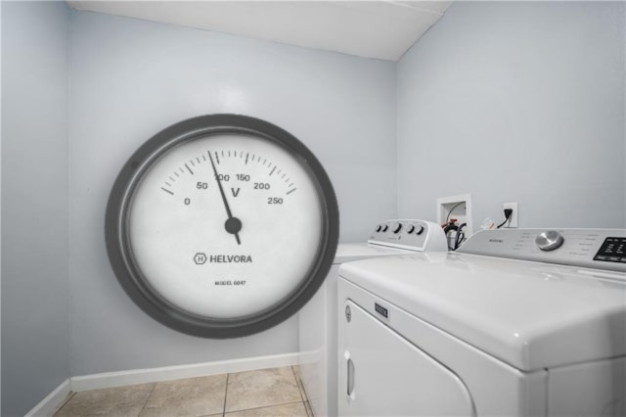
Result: 90 V
